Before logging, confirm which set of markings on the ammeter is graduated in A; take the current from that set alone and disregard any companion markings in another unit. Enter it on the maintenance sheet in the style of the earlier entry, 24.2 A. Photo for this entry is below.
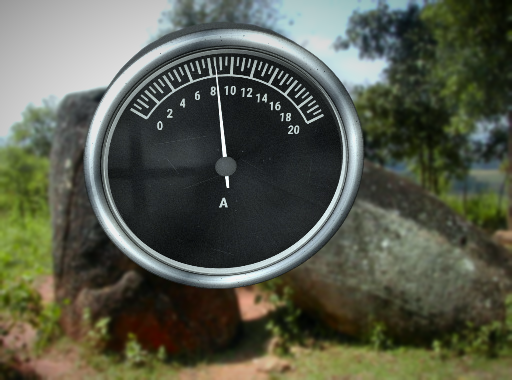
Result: 8.5 A
